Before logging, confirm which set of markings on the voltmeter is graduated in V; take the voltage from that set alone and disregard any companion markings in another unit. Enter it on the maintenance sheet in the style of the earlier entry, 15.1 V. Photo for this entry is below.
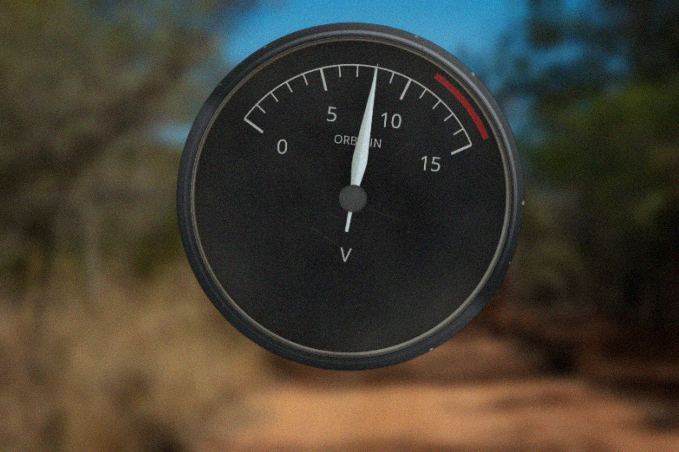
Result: 8 V
